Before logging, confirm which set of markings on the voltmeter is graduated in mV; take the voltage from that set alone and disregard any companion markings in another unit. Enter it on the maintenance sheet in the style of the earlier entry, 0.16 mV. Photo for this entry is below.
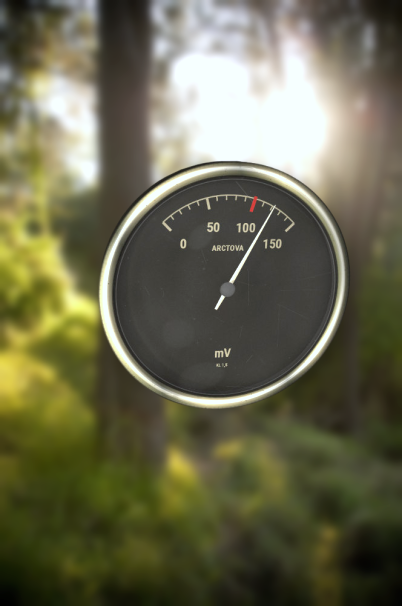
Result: 120 mV
